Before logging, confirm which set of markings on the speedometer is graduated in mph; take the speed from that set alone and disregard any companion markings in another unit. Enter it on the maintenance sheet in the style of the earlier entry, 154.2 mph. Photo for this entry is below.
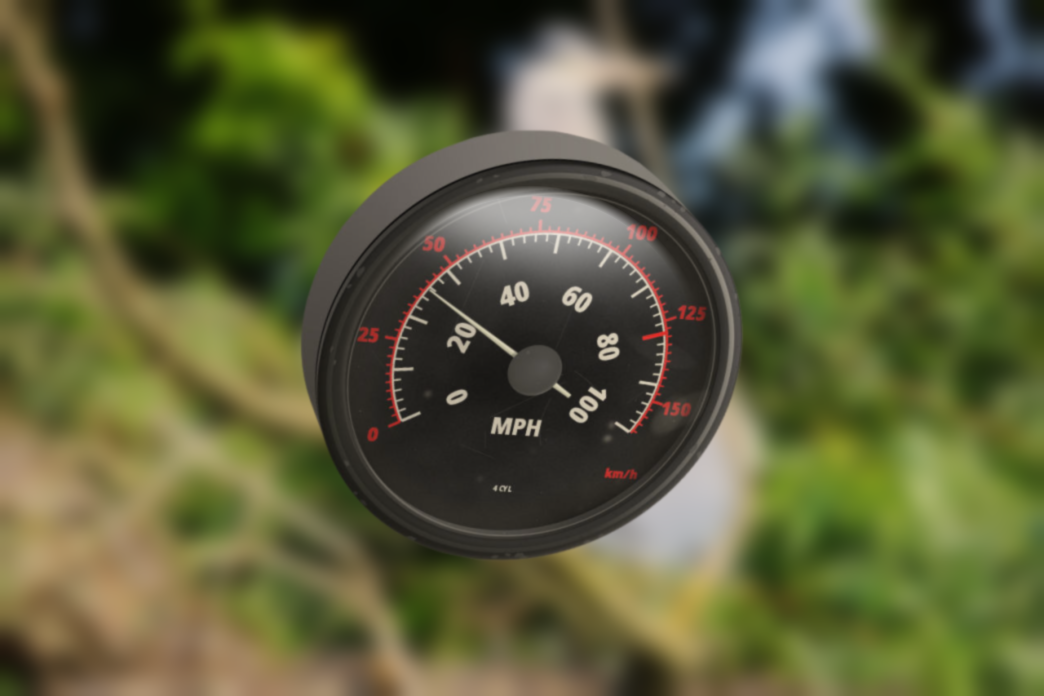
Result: 26 mph
